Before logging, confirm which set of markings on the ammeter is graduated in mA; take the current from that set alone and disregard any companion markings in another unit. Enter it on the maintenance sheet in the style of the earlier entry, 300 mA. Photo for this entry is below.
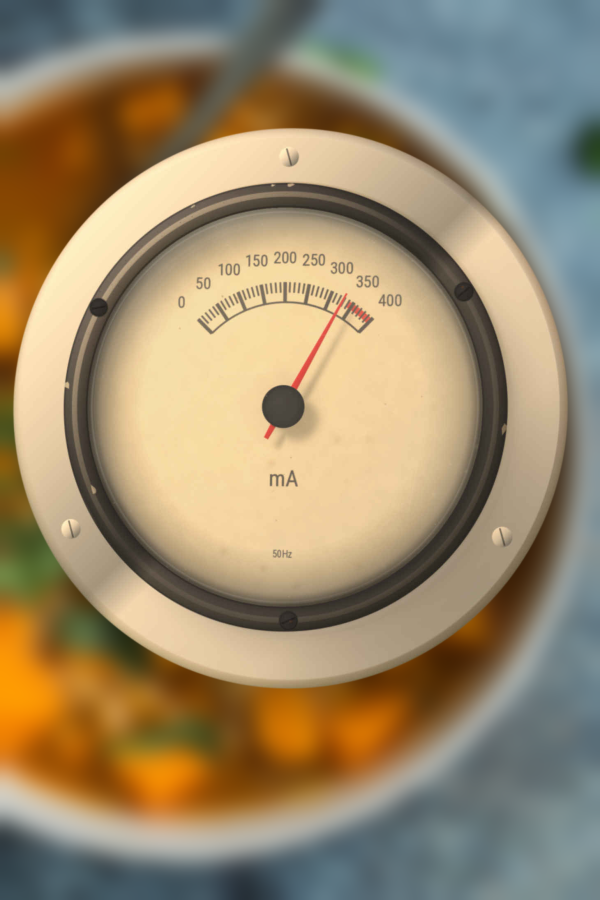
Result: 330 mA
